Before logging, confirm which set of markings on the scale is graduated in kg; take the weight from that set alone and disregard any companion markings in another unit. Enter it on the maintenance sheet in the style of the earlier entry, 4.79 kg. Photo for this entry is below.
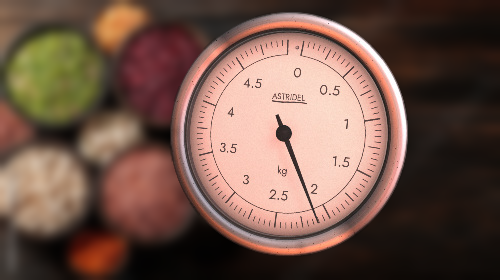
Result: 2.1 kg
